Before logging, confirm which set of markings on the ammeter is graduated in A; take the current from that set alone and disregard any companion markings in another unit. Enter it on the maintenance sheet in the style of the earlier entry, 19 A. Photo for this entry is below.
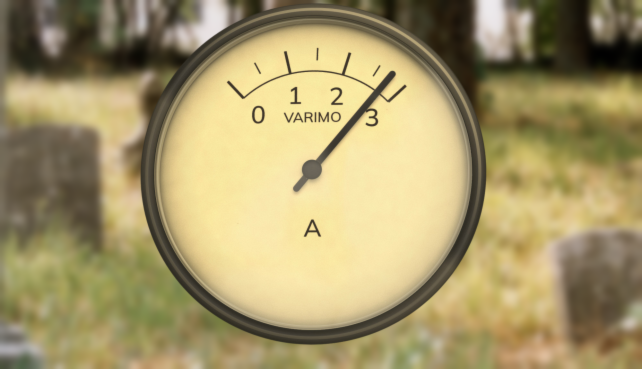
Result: 2.75 A
